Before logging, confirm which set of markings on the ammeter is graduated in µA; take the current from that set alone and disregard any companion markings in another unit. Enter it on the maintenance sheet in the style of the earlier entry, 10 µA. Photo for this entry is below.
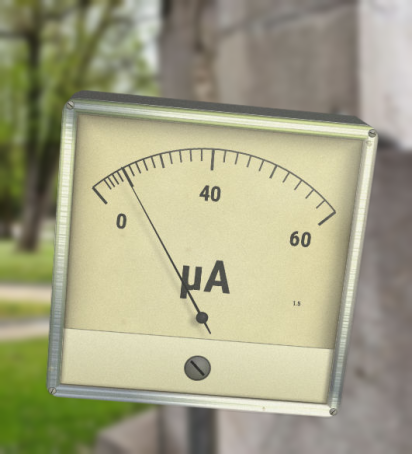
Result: 20 µA
